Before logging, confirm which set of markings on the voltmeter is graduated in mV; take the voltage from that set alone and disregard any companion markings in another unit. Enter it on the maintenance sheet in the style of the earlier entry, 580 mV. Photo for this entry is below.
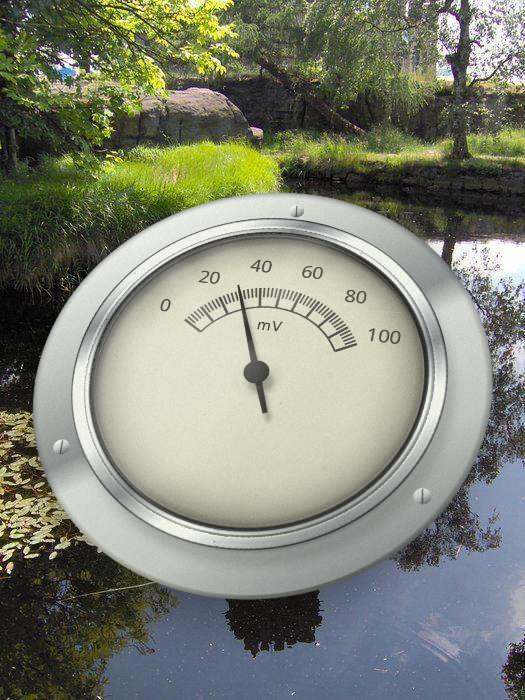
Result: 30 mV
